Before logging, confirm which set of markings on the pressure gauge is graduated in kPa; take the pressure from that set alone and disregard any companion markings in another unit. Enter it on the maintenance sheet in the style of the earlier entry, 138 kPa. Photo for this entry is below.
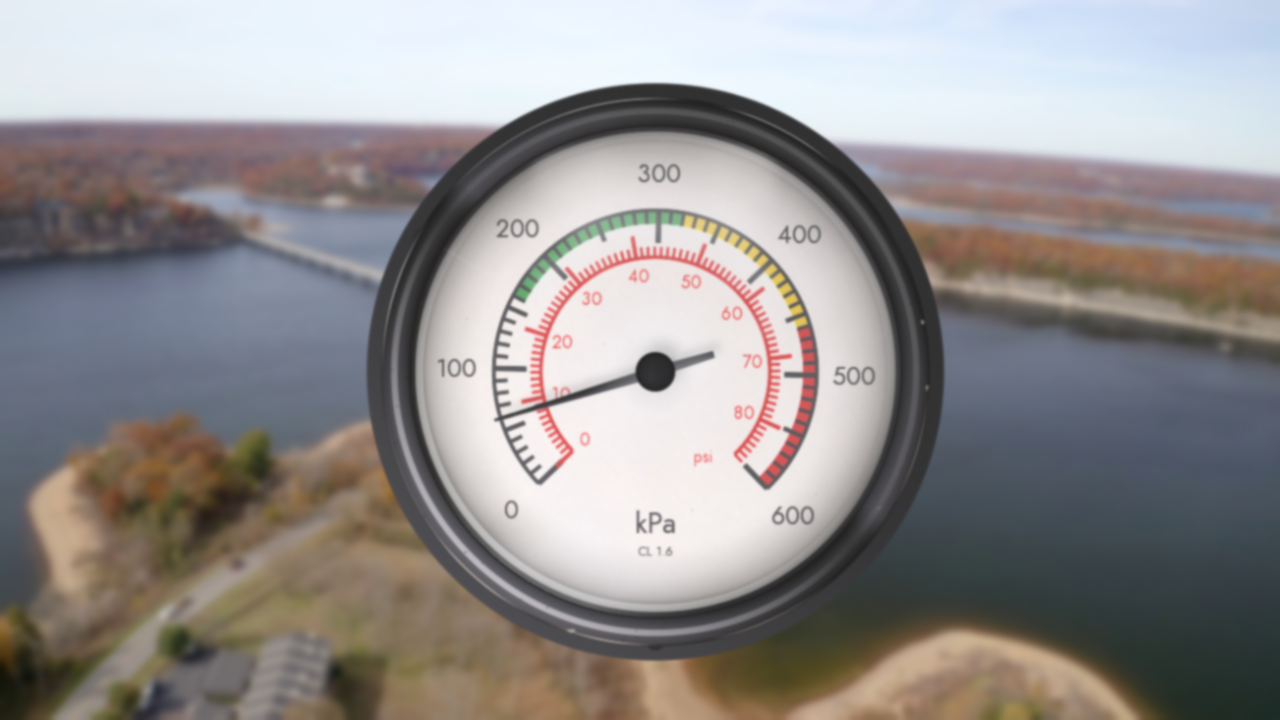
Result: 60 kPa
